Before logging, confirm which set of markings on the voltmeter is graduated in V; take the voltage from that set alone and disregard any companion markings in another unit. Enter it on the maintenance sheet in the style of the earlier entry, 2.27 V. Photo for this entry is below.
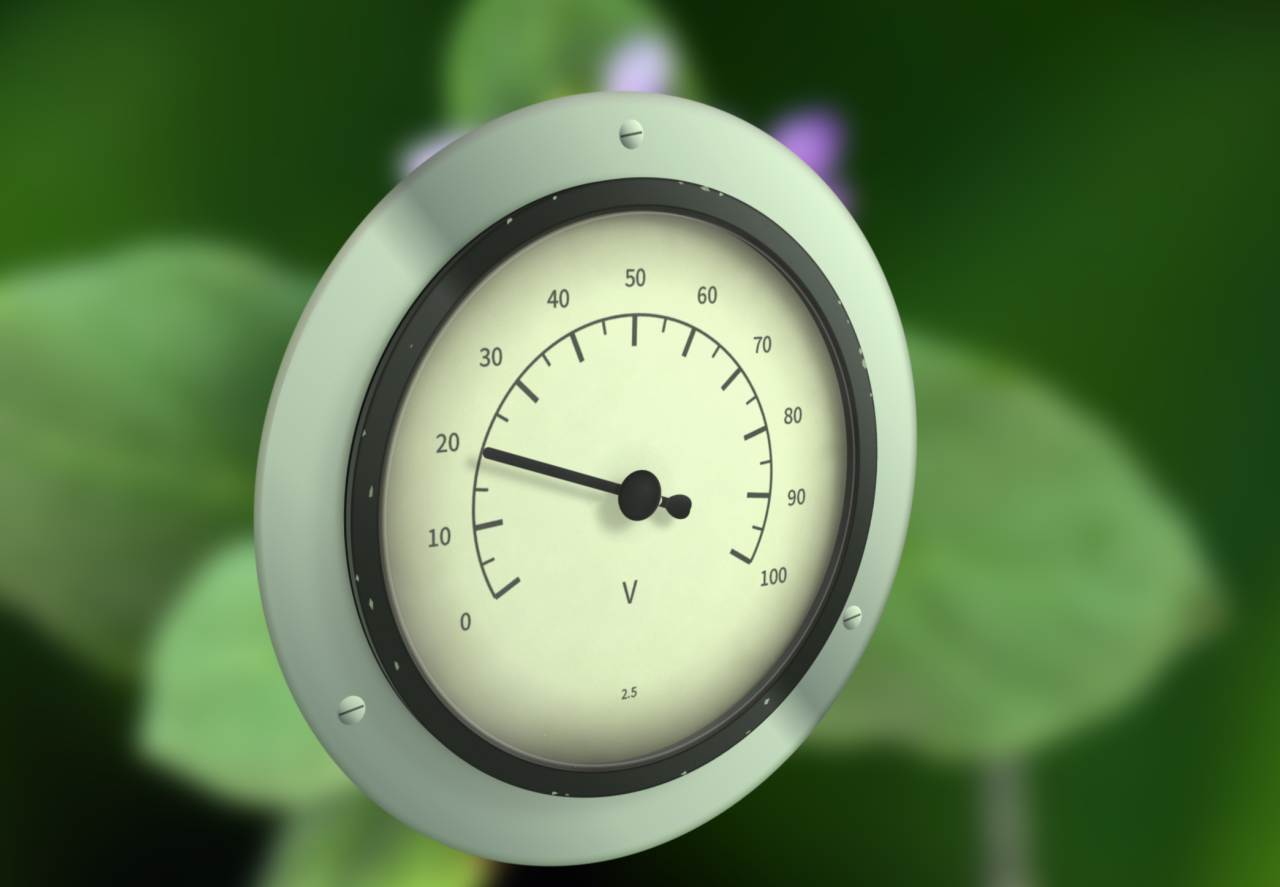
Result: 20 V
